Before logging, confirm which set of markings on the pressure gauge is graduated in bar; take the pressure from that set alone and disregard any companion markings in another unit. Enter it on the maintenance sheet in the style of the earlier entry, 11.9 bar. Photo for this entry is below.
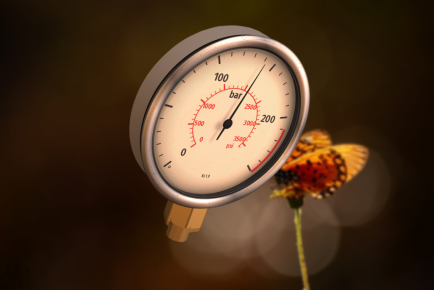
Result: 140 bar
